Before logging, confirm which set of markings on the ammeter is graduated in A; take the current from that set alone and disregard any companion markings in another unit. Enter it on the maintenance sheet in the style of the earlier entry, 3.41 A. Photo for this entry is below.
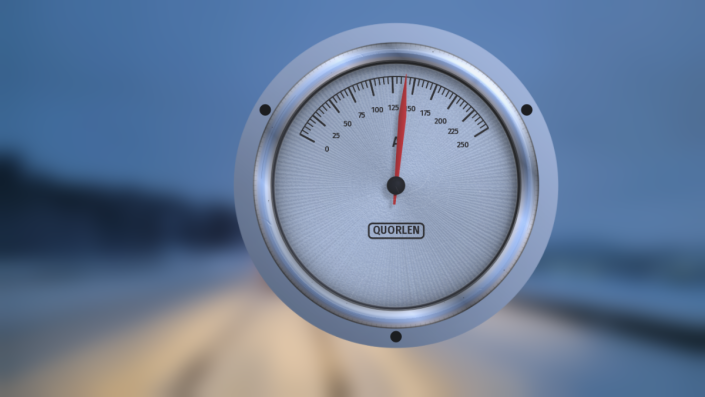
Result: 140 A
